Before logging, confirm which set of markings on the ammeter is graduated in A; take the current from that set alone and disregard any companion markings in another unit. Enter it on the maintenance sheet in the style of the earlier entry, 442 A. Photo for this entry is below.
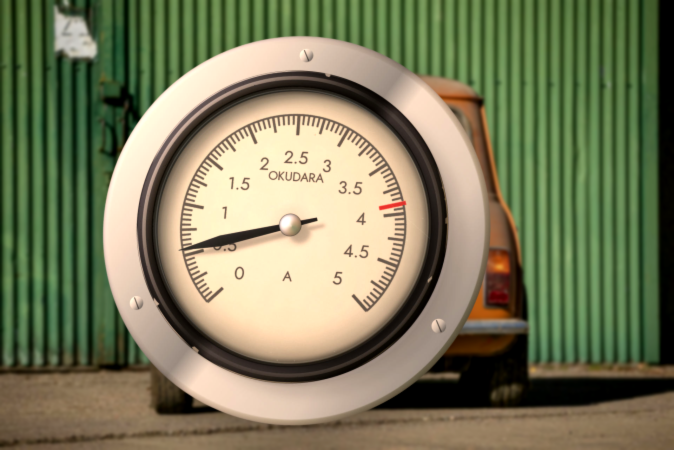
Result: 0.55 A
